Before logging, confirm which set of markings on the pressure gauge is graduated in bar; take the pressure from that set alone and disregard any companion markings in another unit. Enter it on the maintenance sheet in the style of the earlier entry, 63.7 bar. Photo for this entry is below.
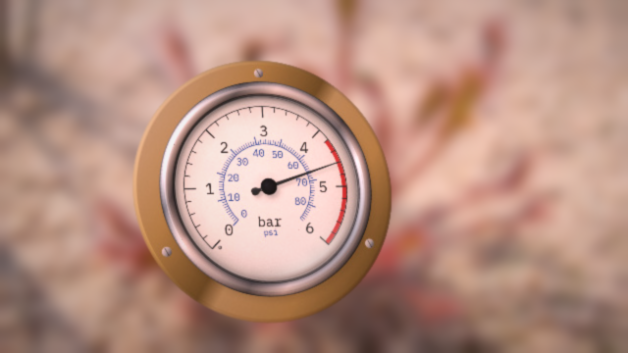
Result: 4.6 bar
